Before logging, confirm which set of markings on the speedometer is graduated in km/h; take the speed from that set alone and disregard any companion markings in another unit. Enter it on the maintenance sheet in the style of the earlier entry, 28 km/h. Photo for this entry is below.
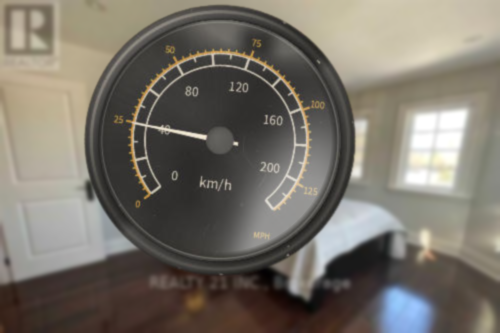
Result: 40 km/h
